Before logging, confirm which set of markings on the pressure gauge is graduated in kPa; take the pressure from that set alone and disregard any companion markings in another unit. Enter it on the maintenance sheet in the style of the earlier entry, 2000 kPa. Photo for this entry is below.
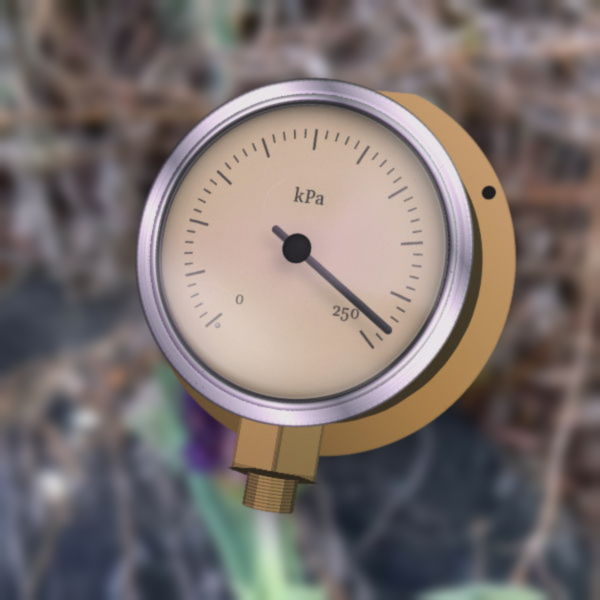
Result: 240 kPa
